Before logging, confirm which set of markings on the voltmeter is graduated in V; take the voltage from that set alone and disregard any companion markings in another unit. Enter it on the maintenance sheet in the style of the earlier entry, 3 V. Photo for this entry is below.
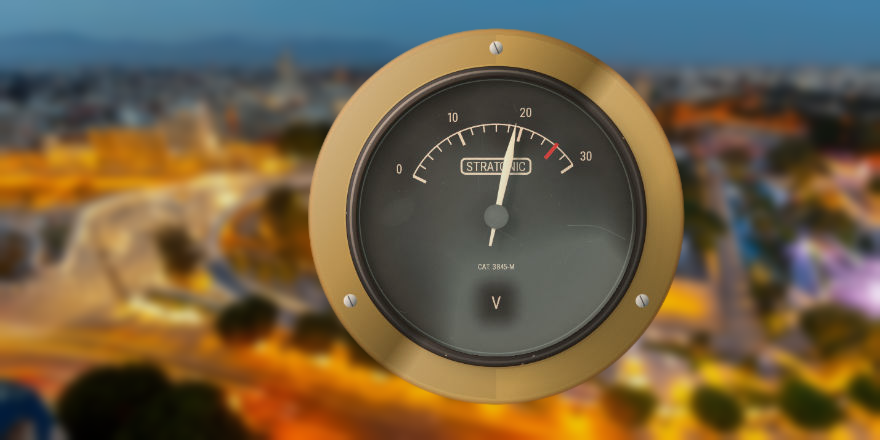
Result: 19 V
